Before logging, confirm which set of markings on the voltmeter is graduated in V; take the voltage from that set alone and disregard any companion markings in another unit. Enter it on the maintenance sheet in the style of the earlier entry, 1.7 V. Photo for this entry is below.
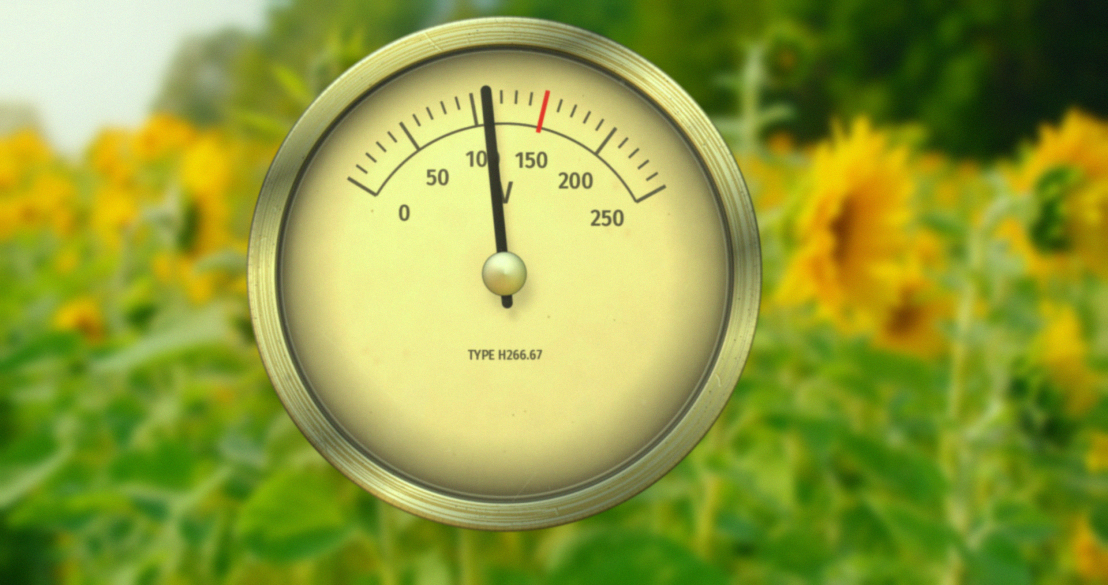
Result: 110 V
